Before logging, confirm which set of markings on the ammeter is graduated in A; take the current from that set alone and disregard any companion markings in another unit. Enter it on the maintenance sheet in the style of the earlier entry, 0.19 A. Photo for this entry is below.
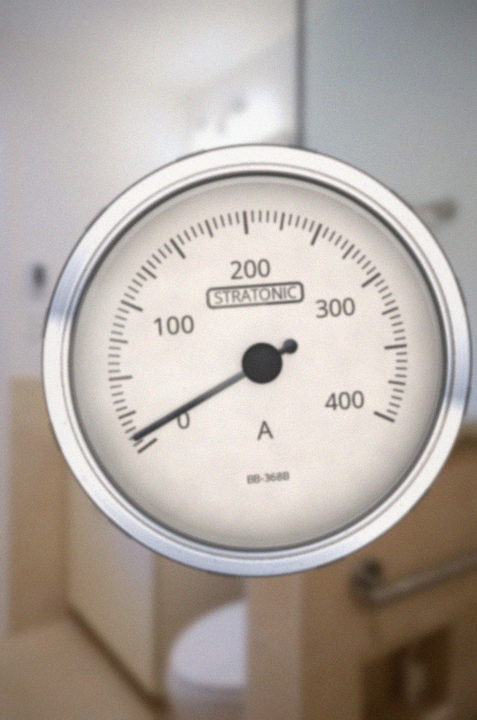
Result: 10 A
